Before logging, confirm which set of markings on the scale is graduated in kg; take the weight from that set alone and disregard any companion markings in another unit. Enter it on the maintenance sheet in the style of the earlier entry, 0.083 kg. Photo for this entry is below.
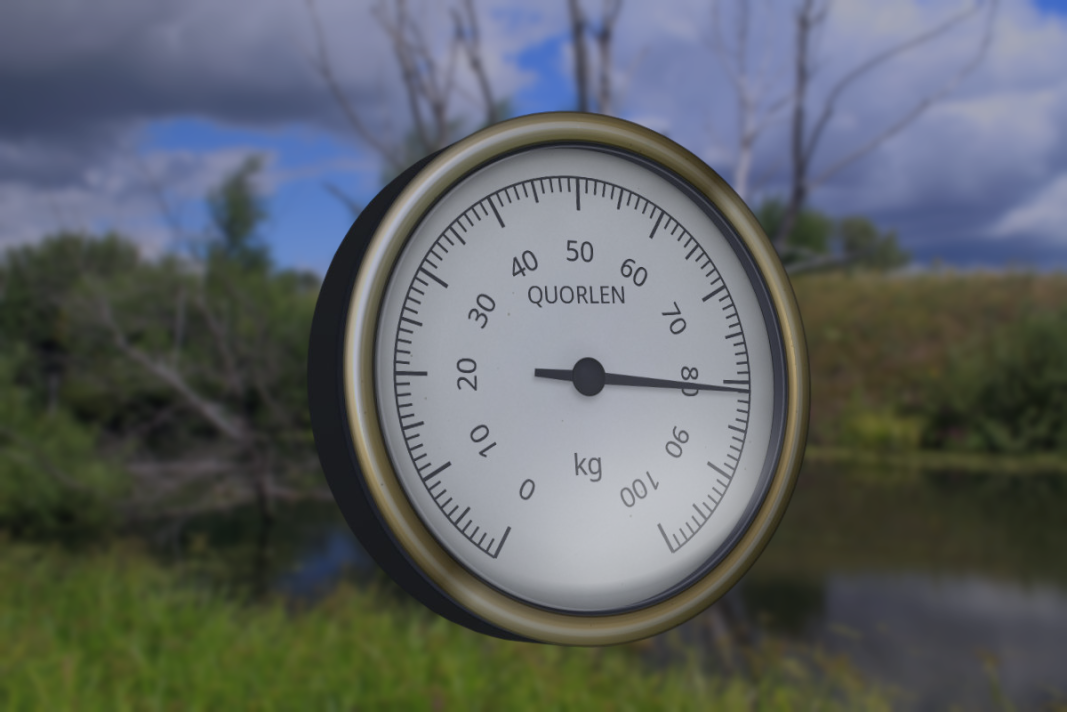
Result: 81 kg
